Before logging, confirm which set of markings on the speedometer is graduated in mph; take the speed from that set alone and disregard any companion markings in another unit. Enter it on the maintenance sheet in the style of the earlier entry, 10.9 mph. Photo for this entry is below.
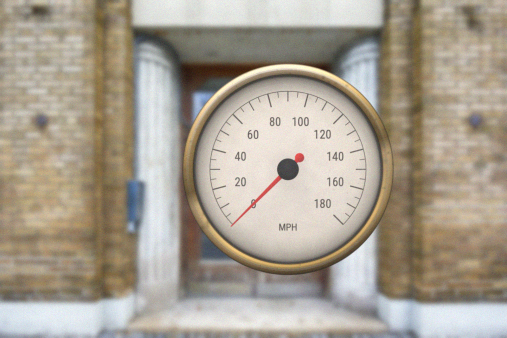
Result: 0 mph
